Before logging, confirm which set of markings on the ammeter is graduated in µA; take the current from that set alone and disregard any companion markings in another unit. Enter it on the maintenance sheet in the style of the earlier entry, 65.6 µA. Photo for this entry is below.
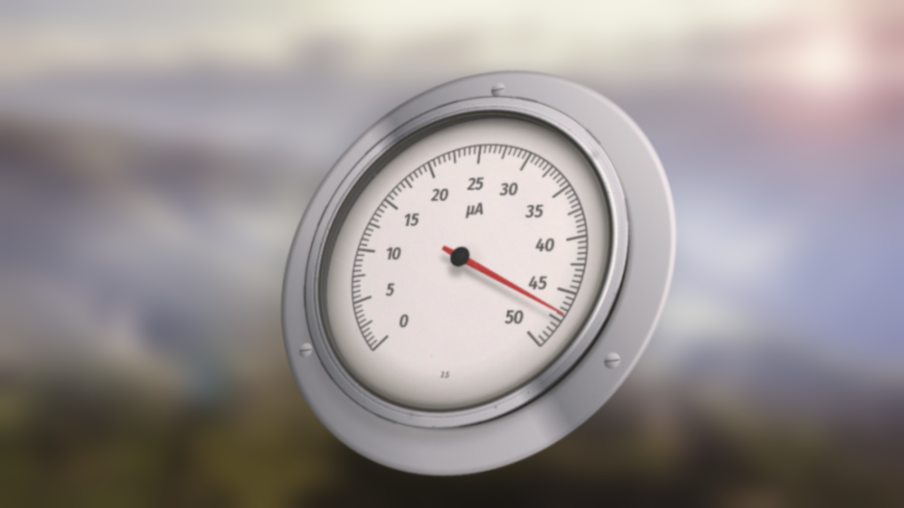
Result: 47 µA
